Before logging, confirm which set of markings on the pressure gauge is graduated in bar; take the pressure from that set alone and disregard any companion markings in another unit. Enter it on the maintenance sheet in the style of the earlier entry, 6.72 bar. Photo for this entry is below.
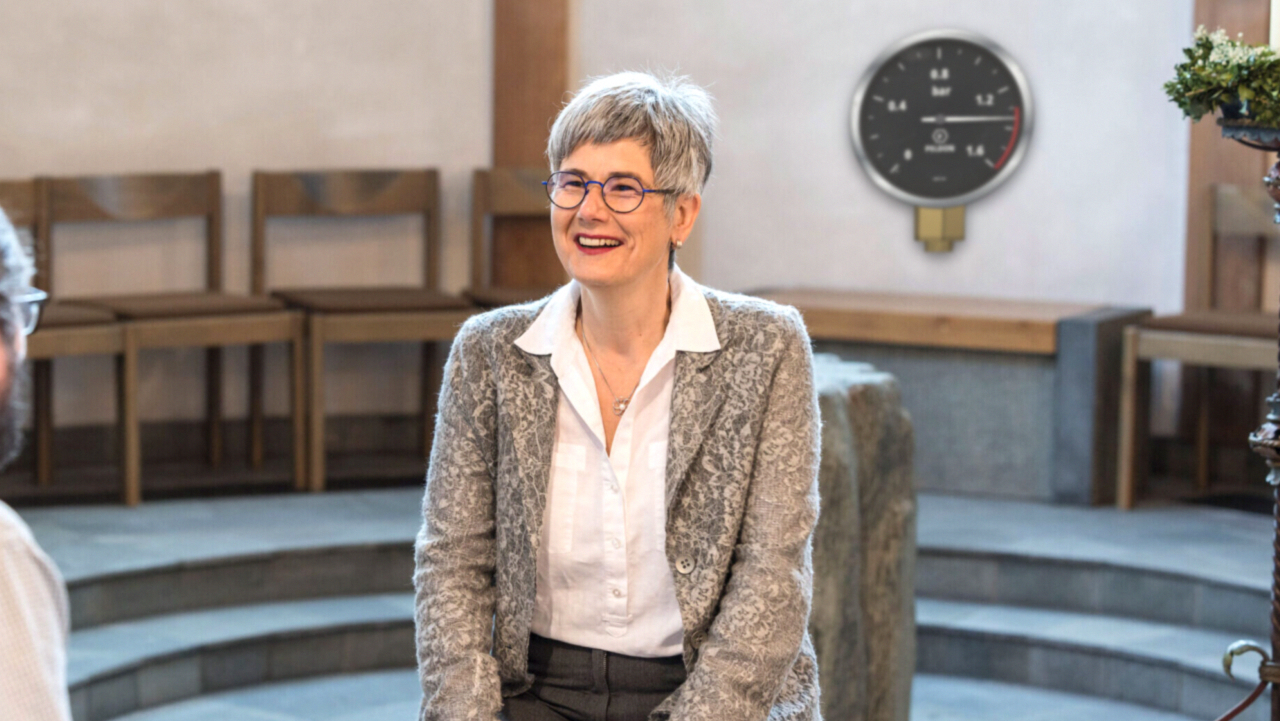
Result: 1.35 bar
